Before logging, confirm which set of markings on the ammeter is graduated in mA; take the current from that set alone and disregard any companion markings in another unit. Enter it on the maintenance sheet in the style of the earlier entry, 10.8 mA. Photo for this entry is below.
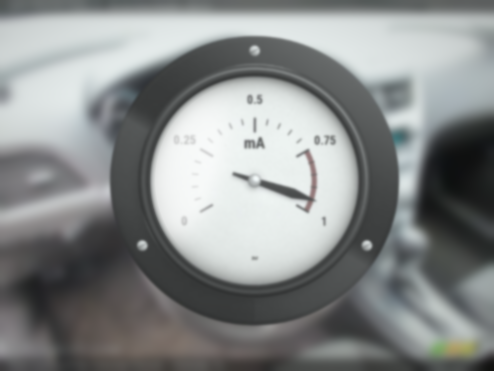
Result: 0.95 mA
